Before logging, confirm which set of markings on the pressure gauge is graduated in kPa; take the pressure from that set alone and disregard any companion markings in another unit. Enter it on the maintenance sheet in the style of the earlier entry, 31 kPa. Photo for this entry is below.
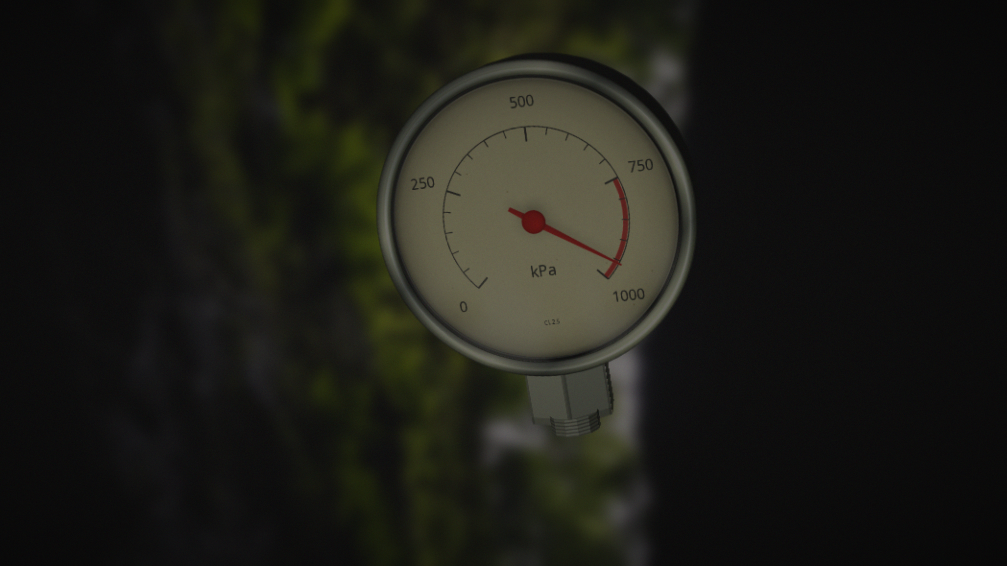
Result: 950 kPa
